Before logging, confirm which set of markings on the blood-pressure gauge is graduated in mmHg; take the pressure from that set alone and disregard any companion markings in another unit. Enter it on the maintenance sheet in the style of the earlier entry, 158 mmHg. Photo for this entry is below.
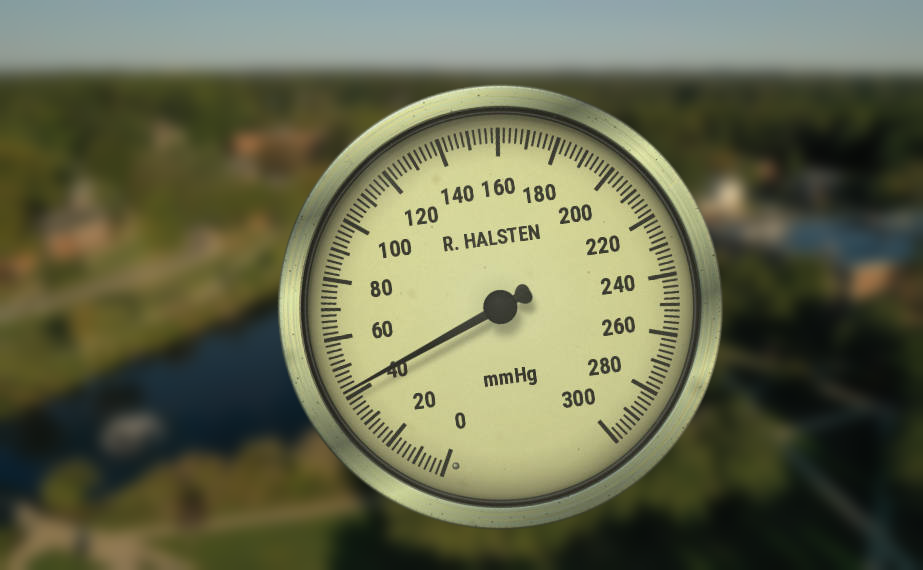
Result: 42 mmHg
